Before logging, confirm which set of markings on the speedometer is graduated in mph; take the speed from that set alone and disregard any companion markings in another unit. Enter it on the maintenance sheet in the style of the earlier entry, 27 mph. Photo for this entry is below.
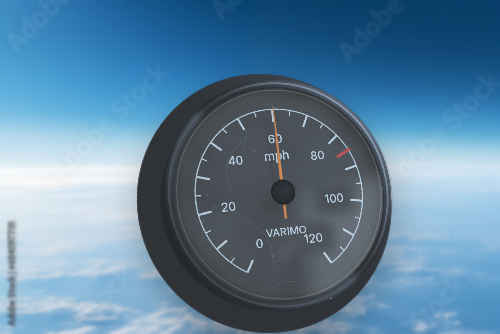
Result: 60 mph
